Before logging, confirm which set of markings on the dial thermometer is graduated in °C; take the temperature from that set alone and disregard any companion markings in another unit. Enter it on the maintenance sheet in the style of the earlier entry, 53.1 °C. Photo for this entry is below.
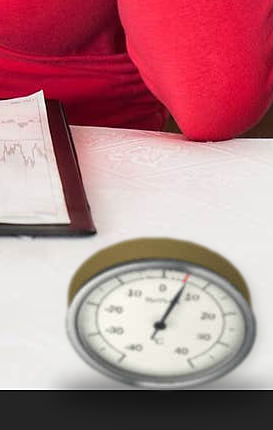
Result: 5 °C
